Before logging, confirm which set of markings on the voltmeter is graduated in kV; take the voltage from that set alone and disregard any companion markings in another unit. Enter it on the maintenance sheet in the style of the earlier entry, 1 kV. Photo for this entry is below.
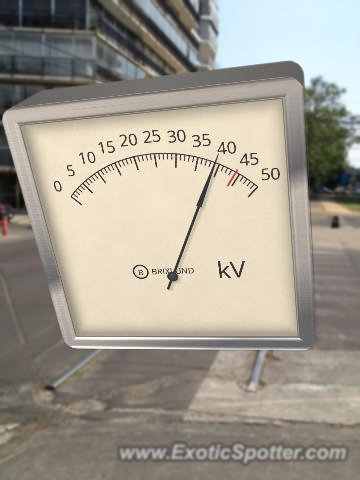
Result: 39 kV
